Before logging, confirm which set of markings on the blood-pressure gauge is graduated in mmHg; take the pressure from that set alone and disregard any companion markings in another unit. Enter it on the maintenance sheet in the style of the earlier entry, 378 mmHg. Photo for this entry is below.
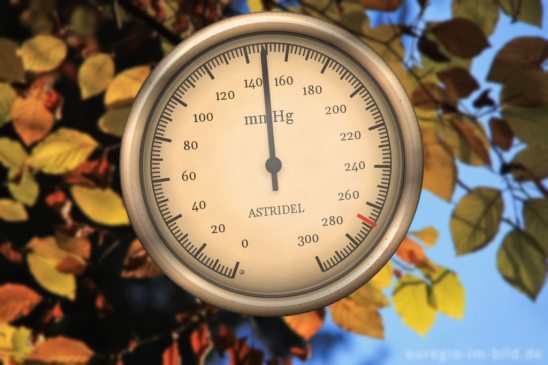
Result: 148 mmHg
